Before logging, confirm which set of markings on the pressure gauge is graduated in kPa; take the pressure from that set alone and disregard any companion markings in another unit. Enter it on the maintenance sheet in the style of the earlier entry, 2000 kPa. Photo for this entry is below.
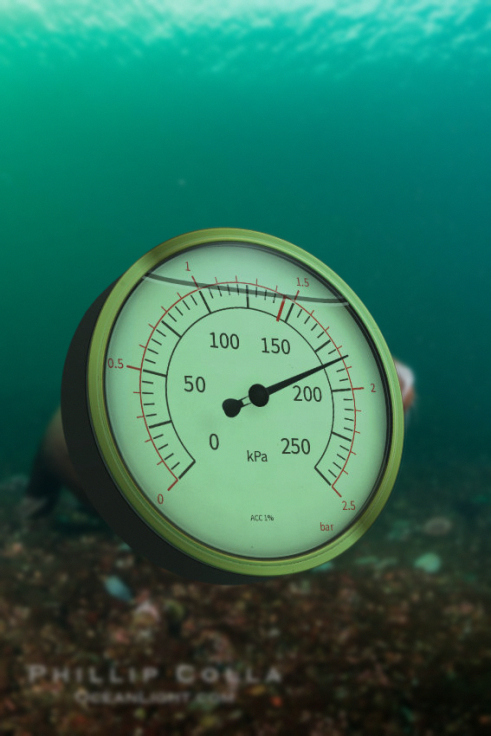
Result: 185 kPa
